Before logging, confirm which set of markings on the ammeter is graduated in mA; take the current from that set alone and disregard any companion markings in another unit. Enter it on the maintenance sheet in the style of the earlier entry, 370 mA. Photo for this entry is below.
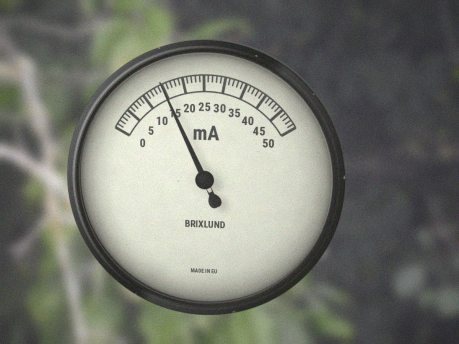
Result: 15 mA
